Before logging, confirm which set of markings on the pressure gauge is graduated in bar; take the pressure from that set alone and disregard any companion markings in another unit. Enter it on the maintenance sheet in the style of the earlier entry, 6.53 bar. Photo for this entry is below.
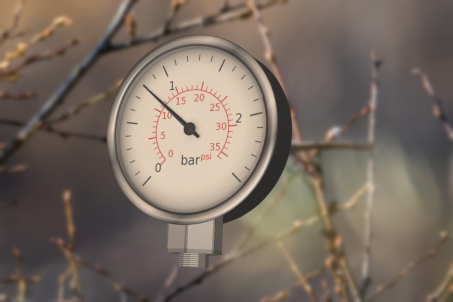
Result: 0.8 bar
